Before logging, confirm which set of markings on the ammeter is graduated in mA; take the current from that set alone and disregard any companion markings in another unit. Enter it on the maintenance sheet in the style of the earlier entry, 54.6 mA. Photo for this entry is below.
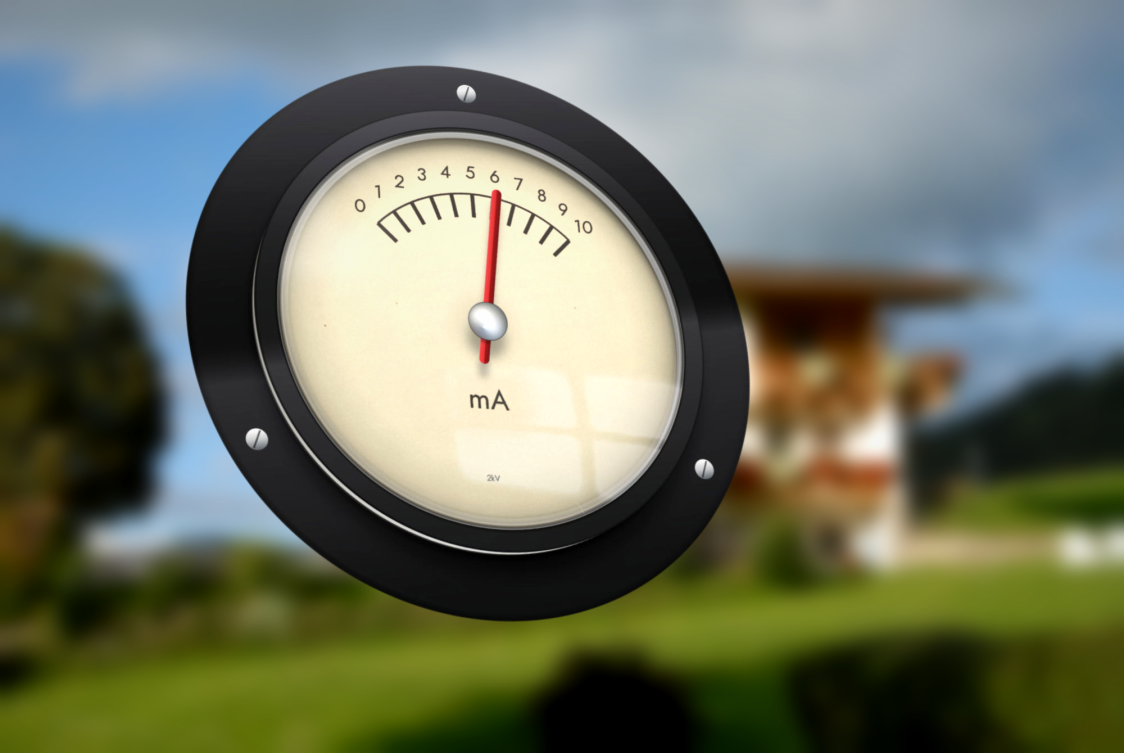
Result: 6 mA
